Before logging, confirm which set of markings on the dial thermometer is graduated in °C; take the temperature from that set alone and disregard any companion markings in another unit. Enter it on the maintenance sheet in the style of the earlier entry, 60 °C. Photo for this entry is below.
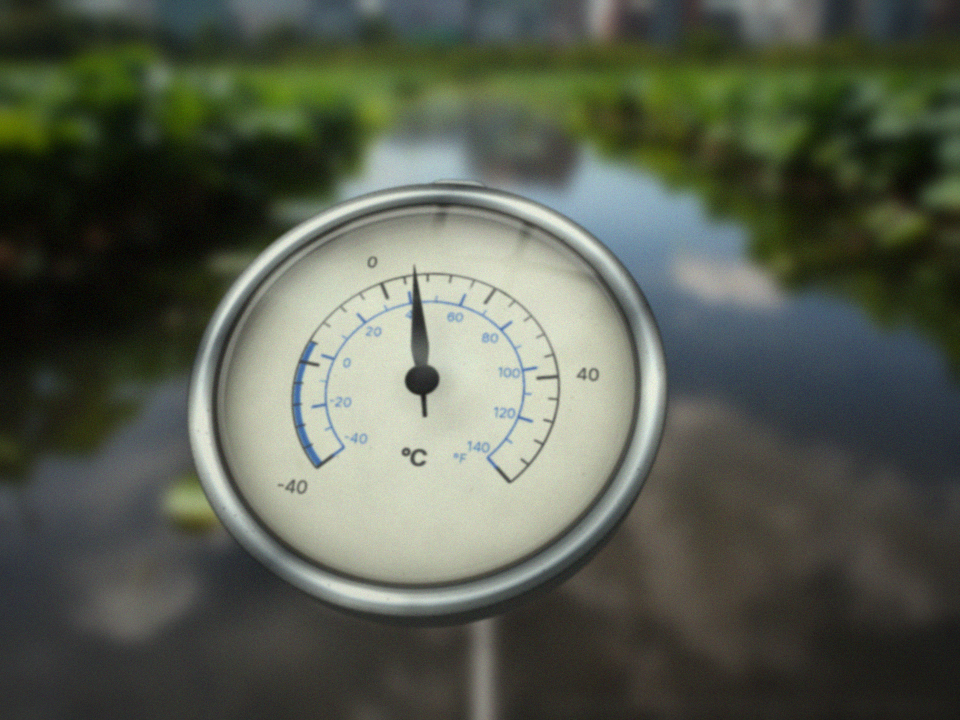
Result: 6 °C
